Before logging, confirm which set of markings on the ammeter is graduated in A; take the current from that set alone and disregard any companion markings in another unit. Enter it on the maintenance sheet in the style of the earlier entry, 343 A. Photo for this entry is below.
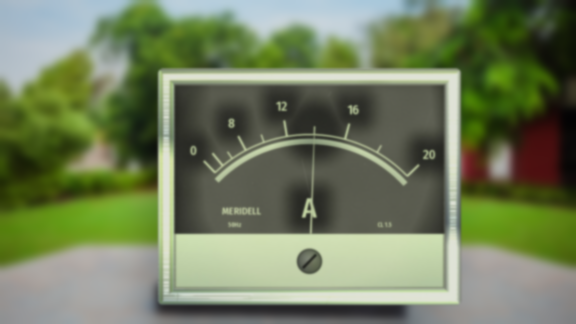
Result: 14 A
